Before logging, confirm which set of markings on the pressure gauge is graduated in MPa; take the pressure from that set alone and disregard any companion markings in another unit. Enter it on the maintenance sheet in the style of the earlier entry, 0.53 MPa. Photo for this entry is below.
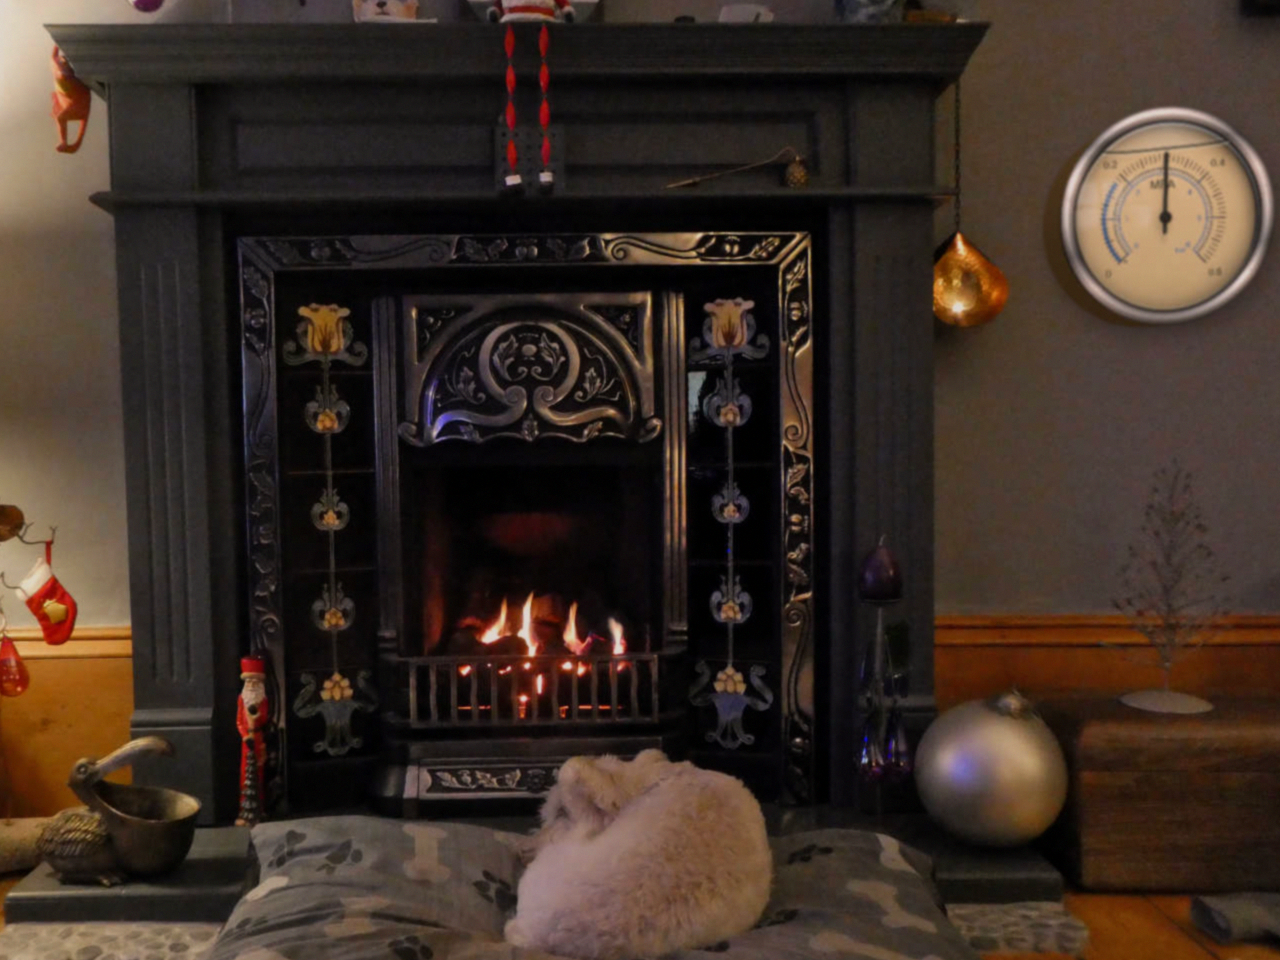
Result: 0.3 MPa
